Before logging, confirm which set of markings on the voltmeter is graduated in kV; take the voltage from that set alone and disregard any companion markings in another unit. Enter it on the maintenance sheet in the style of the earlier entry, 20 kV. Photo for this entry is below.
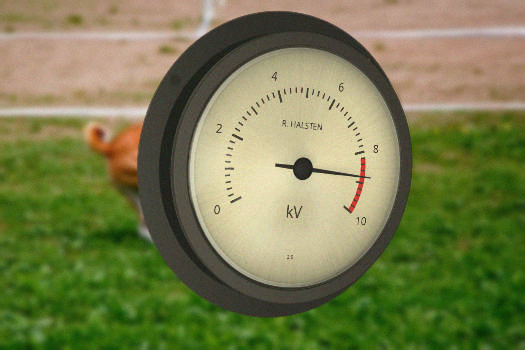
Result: 8.8 kV
